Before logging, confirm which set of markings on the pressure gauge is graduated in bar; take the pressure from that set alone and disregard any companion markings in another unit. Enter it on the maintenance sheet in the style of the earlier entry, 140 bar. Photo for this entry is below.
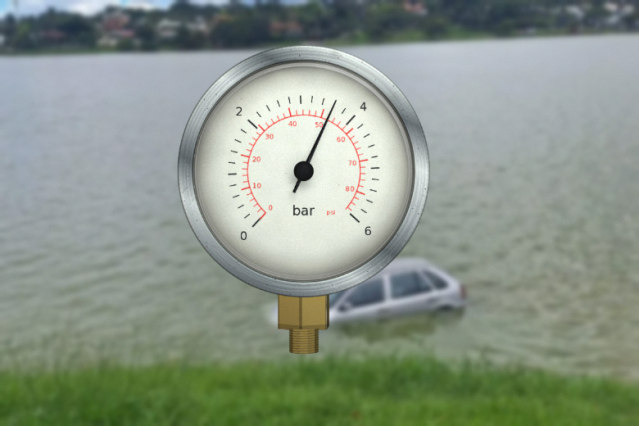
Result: 3.6 bar
